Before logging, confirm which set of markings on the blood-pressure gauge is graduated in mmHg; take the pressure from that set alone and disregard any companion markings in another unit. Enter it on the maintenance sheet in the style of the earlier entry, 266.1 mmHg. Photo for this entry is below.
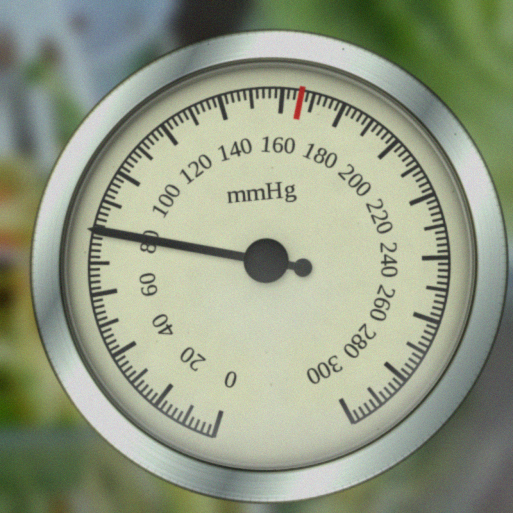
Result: 80 mmHg
